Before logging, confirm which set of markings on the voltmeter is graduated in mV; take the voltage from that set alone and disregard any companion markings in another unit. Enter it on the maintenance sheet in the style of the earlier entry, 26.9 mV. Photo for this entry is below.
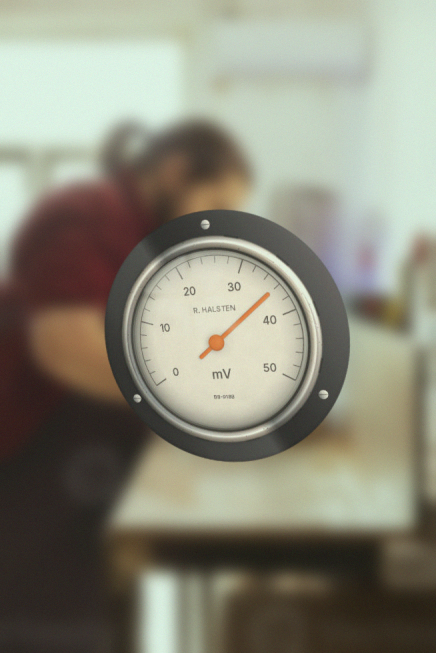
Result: 36 mV
